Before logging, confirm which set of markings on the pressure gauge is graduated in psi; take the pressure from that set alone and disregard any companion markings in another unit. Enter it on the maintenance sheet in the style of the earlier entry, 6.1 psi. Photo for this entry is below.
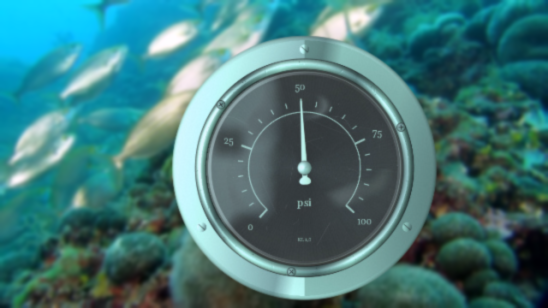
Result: 50 psi
